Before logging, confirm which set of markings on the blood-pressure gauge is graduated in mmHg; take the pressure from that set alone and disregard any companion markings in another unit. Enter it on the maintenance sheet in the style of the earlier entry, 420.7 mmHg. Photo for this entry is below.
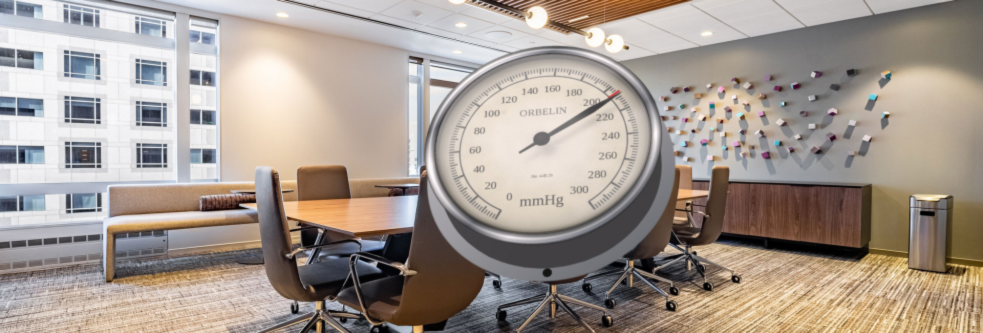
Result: 210 mmHg
